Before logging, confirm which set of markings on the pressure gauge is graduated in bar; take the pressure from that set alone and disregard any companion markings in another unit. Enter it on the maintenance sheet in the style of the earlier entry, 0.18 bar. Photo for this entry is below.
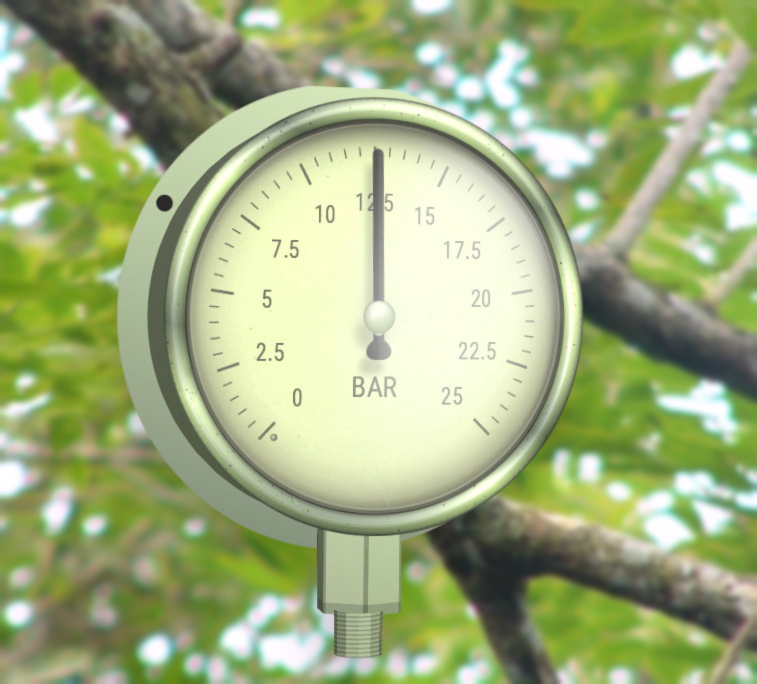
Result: 12.5 bar
